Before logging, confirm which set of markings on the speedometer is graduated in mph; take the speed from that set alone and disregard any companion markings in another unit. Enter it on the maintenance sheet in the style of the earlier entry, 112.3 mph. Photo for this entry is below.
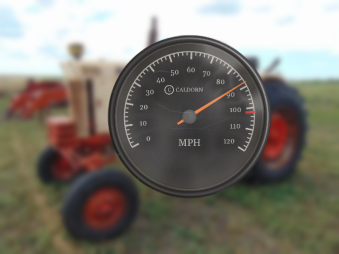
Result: 88 mph
